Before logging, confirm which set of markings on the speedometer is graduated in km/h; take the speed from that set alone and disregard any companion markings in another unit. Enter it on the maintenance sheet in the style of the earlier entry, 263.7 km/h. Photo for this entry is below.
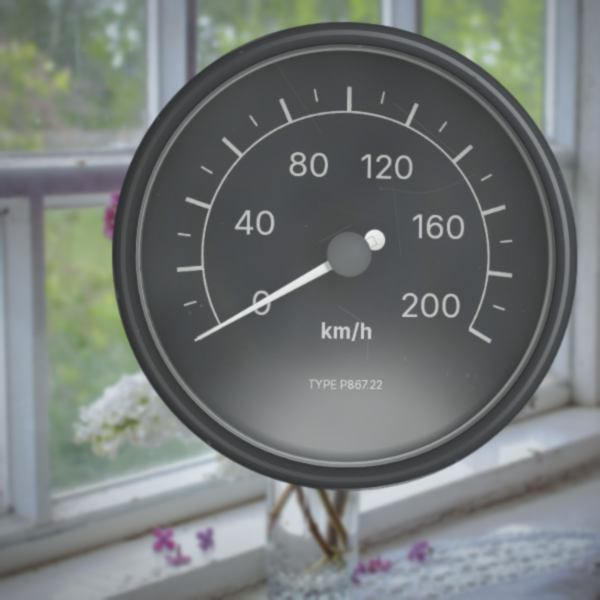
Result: 0 km/h
